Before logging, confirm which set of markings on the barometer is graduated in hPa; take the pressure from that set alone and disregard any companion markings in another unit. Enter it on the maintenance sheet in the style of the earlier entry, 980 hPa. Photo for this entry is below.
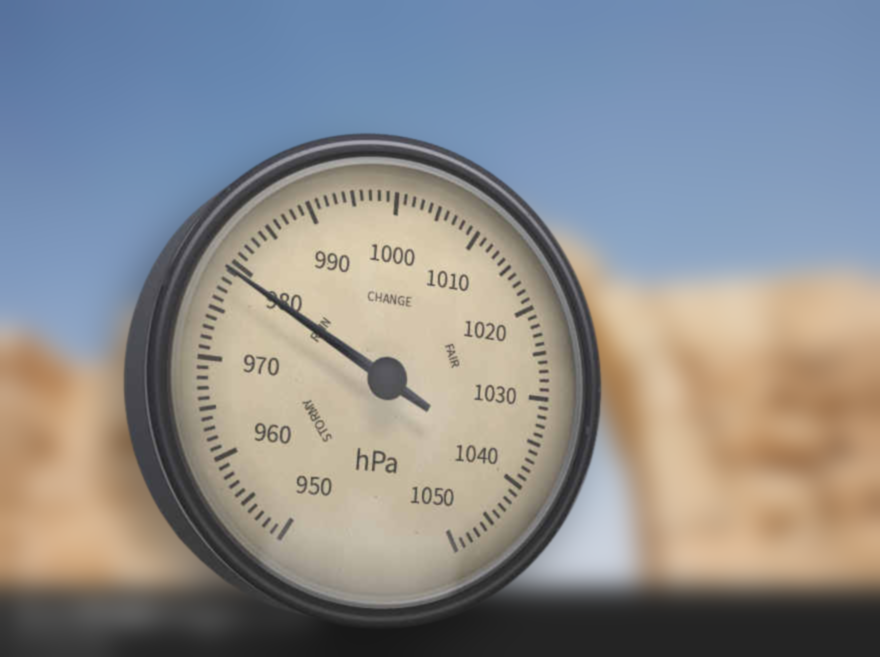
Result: 979 hPa
